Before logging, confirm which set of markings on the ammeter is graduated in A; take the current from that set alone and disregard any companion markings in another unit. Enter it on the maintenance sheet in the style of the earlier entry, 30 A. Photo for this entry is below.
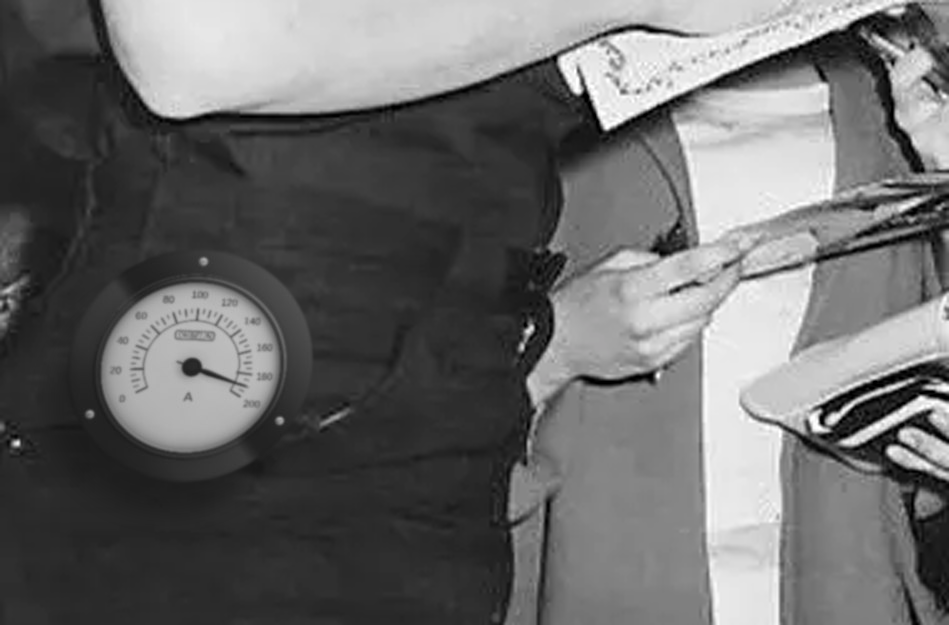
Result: 190 A
